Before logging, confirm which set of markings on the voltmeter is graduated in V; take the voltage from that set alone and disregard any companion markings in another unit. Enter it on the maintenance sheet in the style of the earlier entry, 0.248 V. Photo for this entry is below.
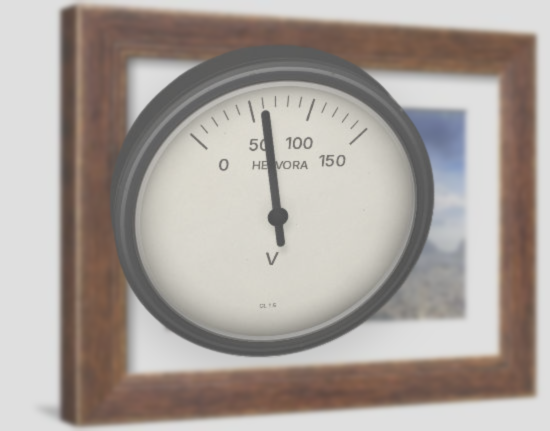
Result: 60 V
